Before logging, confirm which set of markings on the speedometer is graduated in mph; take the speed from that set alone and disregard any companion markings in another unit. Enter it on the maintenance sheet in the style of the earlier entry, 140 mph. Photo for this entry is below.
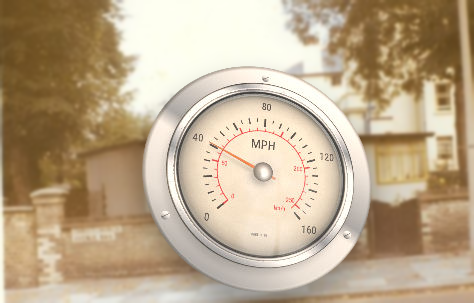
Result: 40 mph
